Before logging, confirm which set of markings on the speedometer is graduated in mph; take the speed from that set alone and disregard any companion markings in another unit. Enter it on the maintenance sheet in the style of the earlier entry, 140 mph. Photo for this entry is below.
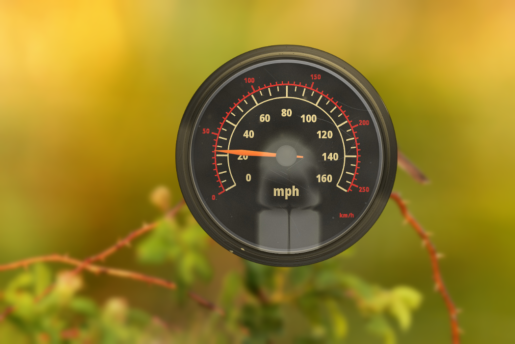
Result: 22.5 mph
